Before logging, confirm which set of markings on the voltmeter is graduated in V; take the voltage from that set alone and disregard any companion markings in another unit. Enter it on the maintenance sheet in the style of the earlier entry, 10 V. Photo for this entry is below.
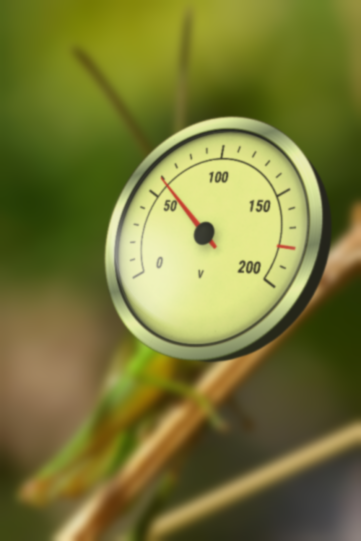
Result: 60 V
